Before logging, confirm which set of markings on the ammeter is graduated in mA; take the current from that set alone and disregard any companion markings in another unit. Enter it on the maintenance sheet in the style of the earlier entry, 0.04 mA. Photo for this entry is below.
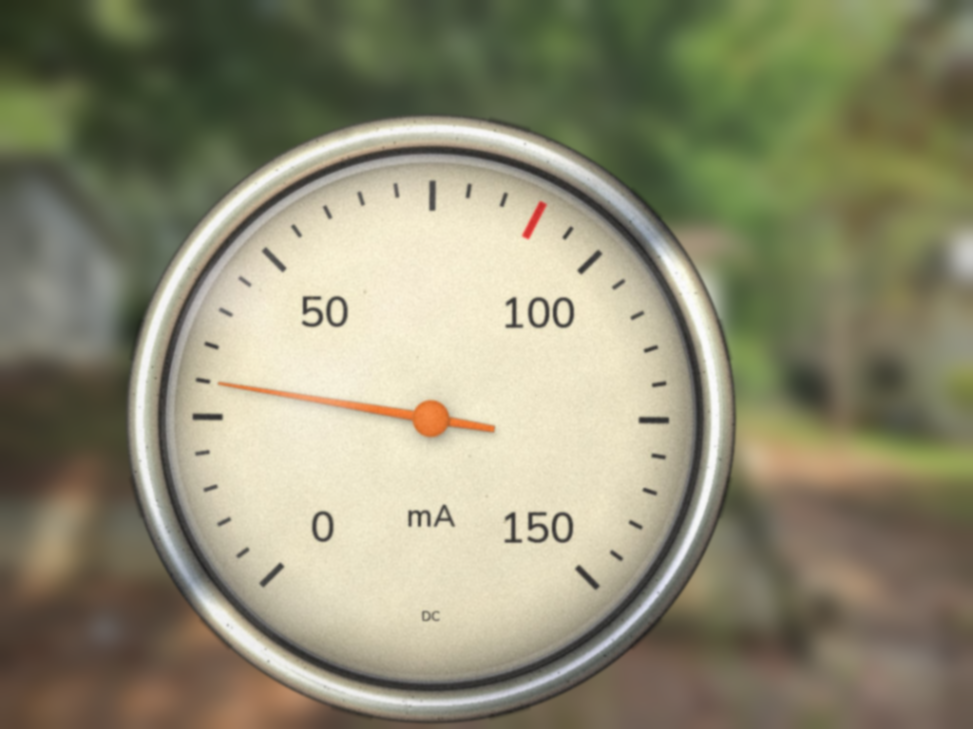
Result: 30 mA
